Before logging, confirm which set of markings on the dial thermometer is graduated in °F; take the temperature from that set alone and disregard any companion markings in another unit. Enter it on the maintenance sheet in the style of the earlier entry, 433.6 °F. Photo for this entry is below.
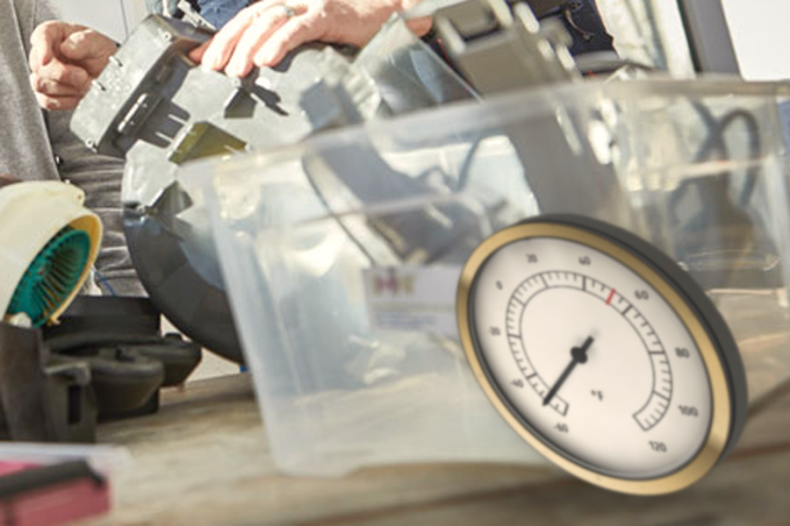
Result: -52 °F
